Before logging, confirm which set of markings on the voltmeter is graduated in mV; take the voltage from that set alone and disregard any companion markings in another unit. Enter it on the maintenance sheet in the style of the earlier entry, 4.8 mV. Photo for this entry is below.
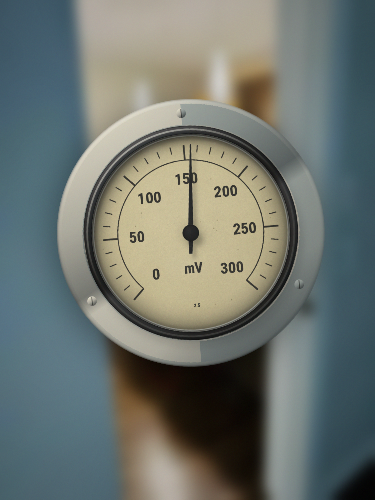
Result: 155 mV
